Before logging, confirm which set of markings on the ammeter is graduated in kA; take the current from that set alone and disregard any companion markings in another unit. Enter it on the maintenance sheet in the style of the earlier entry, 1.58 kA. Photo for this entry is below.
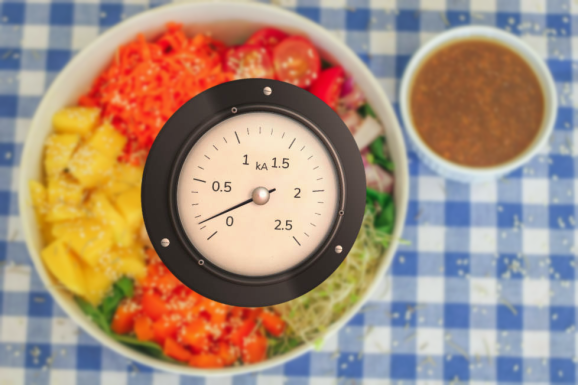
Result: 0.15 kA
